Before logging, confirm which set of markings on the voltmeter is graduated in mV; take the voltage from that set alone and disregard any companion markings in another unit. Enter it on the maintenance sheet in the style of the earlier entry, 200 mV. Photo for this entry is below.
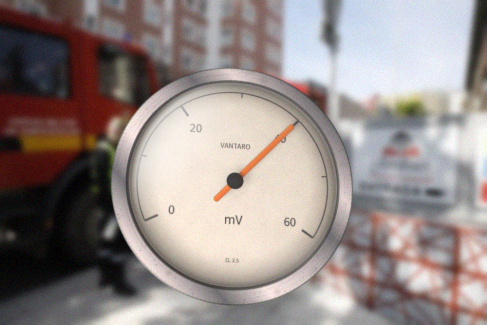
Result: 40 mV
